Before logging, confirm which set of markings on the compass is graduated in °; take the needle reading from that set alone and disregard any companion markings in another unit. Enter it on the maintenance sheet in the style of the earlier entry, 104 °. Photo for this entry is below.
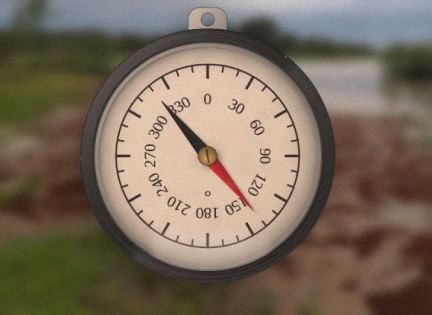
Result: 140 °
